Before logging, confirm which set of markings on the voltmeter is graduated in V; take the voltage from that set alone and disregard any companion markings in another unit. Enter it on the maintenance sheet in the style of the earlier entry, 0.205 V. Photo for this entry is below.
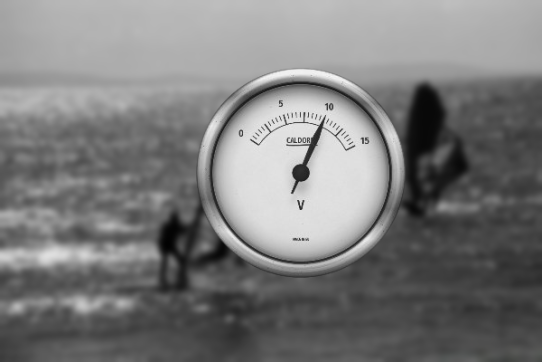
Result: 10 V
